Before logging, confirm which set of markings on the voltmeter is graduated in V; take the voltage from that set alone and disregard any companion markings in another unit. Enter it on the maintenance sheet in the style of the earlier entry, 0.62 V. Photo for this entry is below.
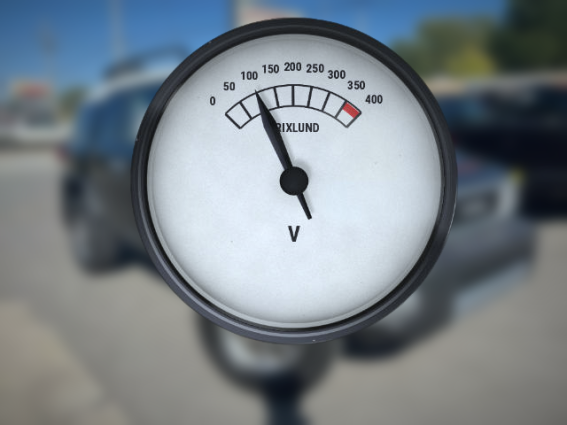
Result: 100 V
